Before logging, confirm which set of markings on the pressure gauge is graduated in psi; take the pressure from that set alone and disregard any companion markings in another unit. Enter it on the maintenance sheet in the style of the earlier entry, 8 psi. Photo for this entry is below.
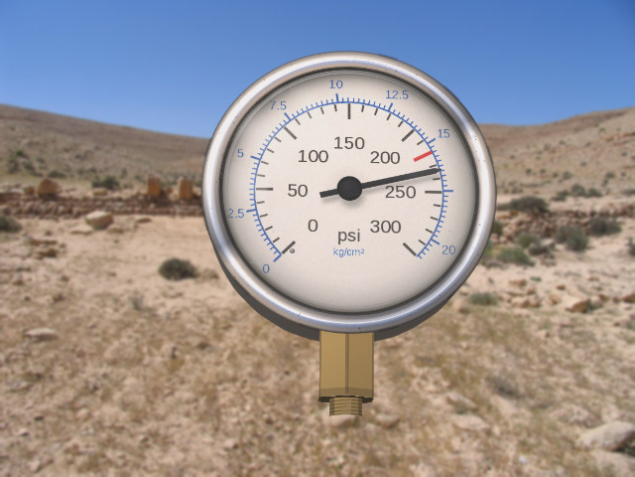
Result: 235 psi
